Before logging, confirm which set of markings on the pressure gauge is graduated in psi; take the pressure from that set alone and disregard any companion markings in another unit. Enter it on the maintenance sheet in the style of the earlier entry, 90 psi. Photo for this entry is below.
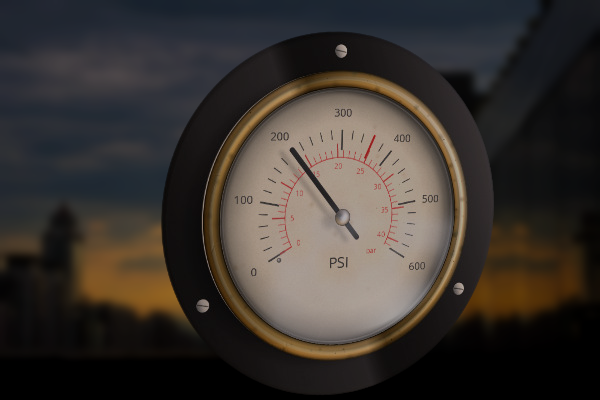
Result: 200 psi
